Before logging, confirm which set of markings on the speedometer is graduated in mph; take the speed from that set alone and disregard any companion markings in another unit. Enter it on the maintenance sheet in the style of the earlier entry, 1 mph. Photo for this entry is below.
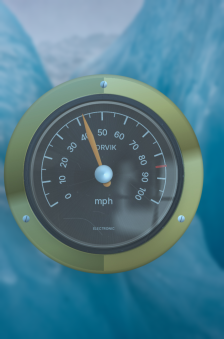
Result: 42.5 mph
